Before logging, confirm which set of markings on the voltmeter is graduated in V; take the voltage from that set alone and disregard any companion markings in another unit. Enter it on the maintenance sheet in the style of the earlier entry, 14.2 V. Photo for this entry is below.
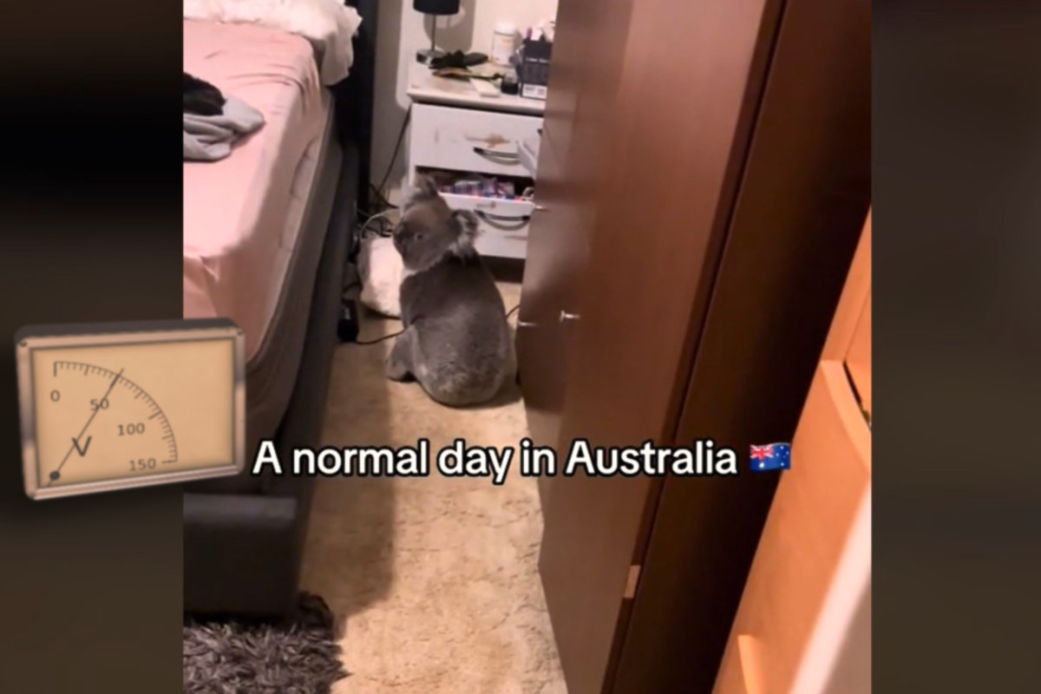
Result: 50 V
